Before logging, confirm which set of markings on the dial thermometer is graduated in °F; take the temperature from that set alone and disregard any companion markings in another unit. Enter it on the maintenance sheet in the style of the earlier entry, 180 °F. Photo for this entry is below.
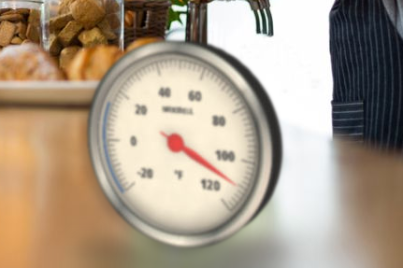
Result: 110 °F
